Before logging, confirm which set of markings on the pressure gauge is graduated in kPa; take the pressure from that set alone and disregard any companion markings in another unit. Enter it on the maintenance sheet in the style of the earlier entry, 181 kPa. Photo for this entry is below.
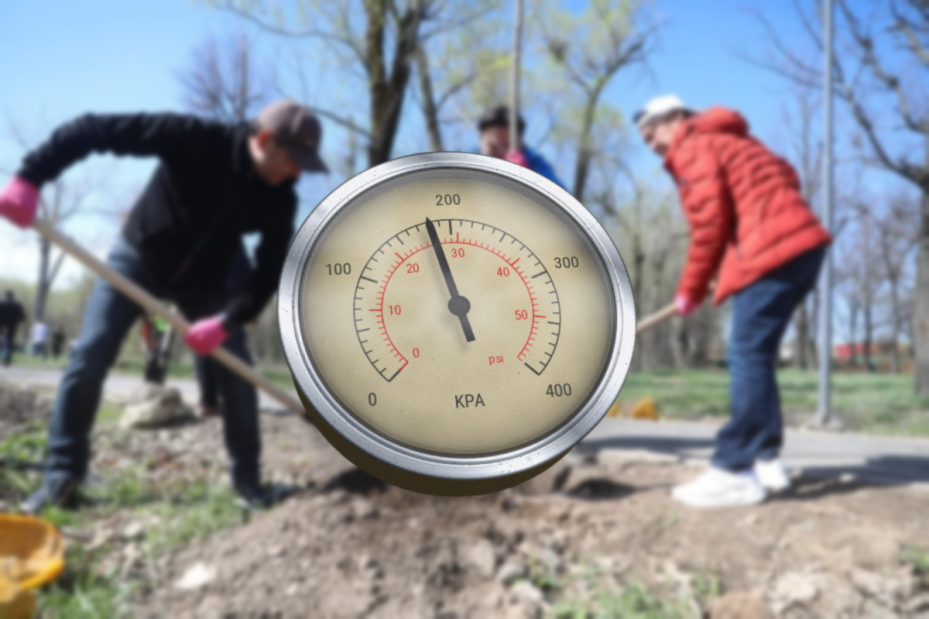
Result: 180 kPa
